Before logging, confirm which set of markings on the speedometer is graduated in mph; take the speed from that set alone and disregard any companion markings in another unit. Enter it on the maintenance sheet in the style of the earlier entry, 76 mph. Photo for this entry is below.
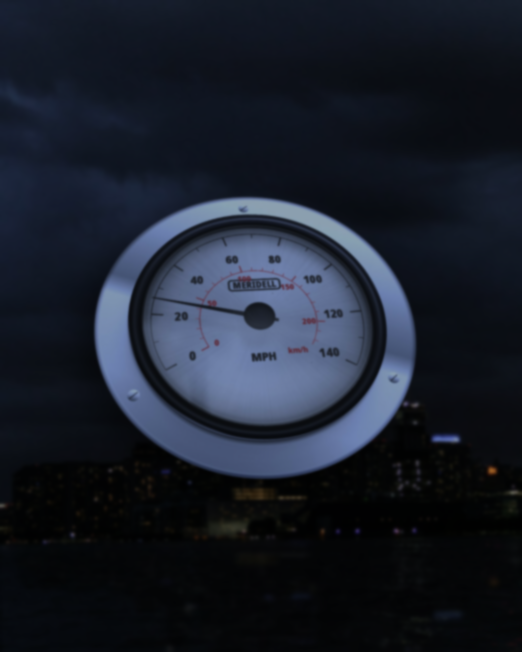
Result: 25 mph
